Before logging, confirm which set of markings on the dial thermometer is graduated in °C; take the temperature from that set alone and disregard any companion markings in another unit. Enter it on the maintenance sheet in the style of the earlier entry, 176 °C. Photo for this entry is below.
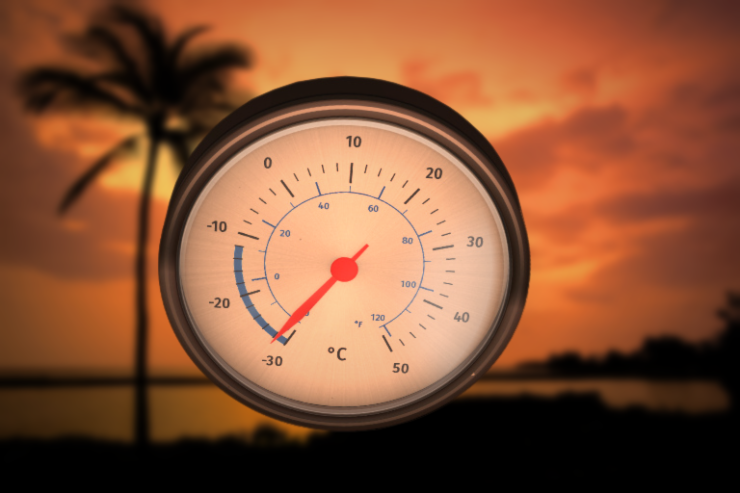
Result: -28 °C
